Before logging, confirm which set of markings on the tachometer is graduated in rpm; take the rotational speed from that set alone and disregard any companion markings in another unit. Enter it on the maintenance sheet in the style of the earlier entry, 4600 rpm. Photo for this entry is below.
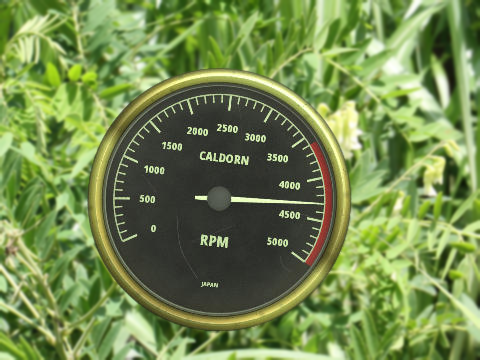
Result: 4300 rpm
